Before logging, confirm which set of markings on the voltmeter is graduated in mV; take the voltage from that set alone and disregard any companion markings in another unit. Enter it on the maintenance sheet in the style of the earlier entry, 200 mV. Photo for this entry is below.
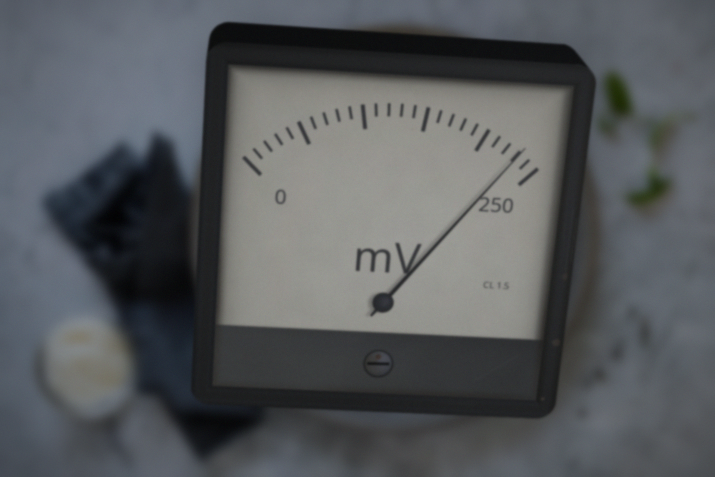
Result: 230 mV
